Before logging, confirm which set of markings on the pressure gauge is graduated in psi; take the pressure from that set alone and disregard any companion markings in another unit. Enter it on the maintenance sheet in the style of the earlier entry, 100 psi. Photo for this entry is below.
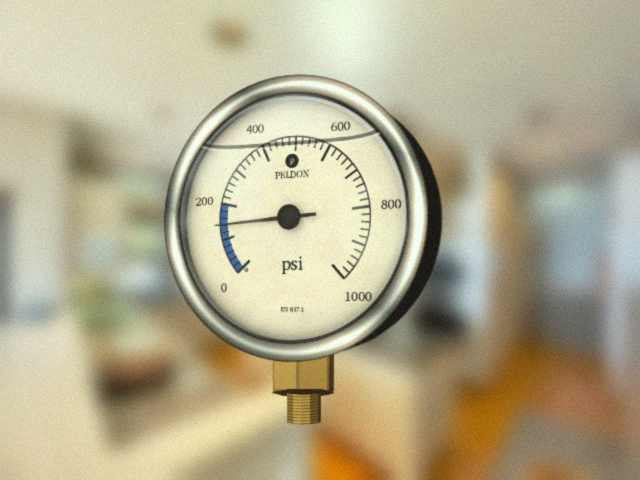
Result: 140 psi
